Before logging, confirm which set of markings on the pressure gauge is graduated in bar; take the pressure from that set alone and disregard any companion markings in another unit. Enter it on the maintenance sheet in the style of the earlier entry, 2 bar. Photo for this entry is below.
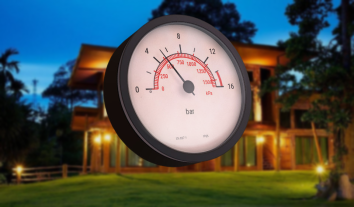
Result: 5 bar
